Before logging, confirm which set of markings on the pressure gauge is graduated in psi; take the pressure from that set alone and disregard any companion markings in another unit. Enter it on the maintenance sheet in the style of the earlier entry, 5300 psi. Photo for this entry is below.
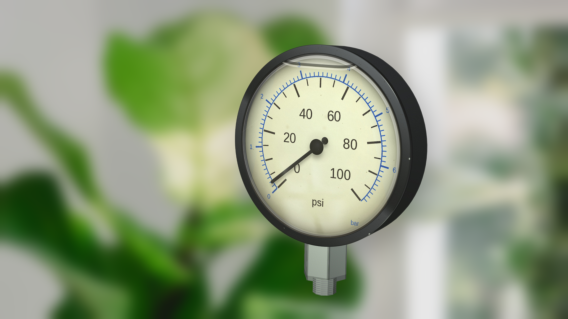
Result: 2.5 psi
